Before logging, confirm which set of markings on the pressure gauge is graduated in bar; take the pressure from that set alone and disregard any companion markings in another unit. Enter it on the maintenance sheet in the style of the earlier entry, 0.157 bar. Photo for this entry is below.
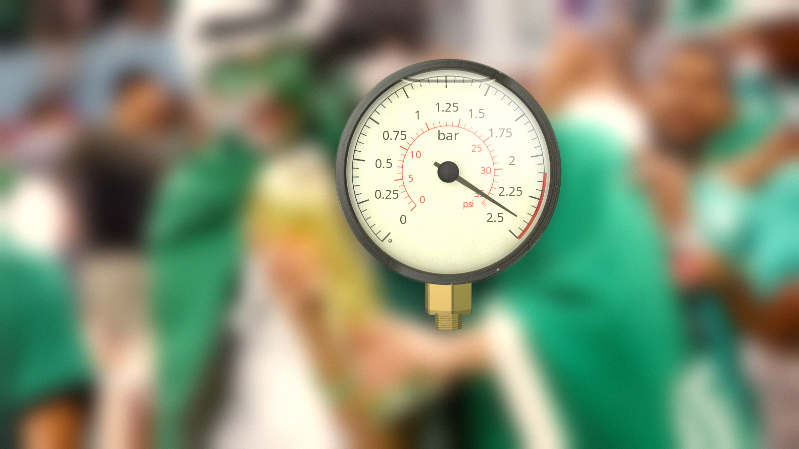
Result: 2.4 bar
